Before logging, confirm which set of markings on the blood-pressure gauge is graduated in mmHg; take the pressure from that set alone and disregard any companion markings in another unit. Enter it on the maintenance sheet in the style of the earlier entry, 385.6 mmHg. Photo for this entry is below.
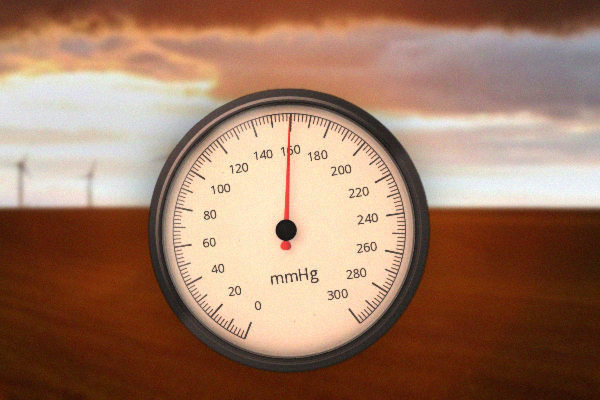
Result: 160 mmHg
